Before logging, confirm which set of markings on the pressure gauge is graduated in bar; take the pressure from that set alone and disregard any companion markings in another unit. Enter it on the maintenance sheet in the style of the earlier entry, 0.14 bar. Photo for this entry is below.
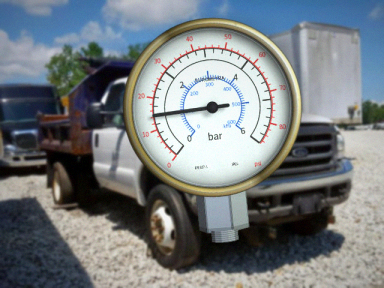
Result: 1 bar
